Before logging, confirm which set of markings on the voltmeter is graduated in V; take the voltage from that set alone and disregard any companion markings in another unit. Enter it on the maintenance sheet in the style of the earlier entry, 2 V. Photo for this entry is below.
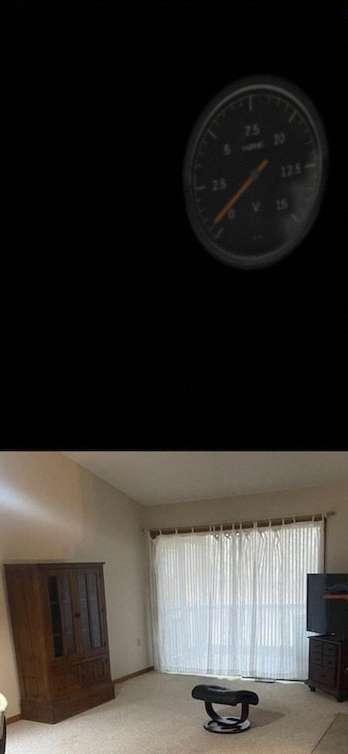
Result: 0.5 V
